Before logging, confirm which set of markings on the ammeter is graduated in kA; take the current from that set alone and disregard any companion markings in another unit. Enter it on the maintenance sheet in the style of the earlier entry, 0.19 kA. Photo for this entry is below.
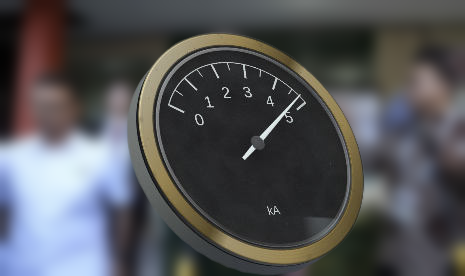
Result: 4.75 kA
